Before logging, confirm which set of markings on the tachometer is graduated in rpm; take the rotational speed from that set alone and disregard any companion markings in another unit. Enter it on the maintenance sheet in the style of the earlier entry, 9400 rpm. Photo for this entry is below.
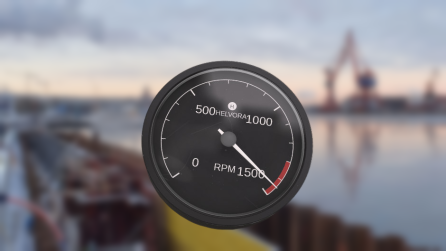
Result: 1450 rpm
